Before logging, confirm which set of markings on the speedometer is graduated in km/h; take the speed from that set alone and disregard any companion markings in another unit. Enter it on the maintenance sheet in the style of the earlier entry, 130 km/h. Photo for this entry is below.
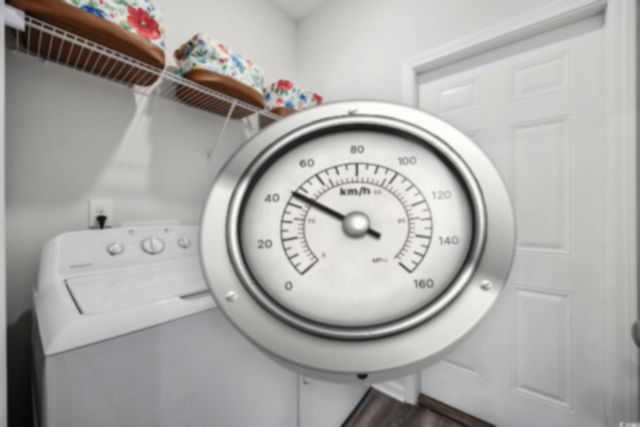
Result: 45 km/h
